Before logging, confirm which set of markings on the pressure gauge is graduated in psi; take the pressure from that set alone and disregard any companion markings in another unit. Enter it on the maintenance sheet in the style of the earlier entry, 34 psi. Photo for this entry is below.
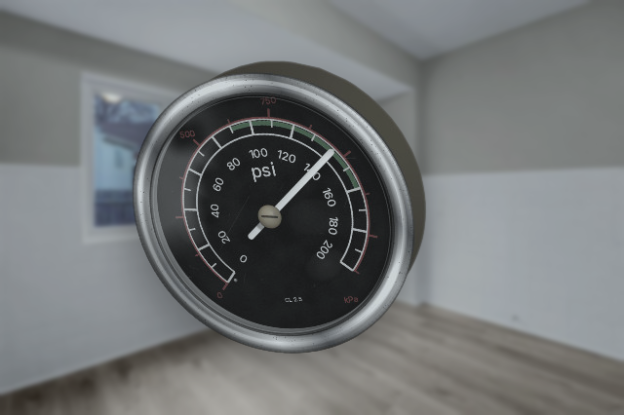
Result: 140 psi
